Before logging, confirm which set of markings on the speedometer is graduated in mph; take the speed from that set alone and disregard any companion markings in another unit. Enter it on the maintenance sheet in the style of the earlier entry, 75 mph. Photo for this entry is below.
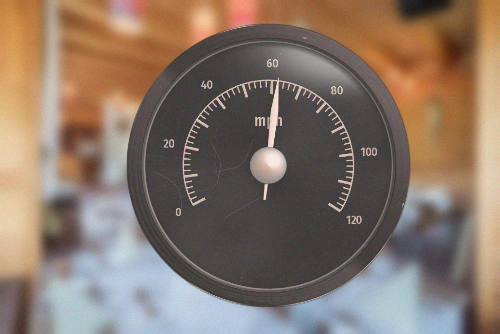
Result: 62 mph
